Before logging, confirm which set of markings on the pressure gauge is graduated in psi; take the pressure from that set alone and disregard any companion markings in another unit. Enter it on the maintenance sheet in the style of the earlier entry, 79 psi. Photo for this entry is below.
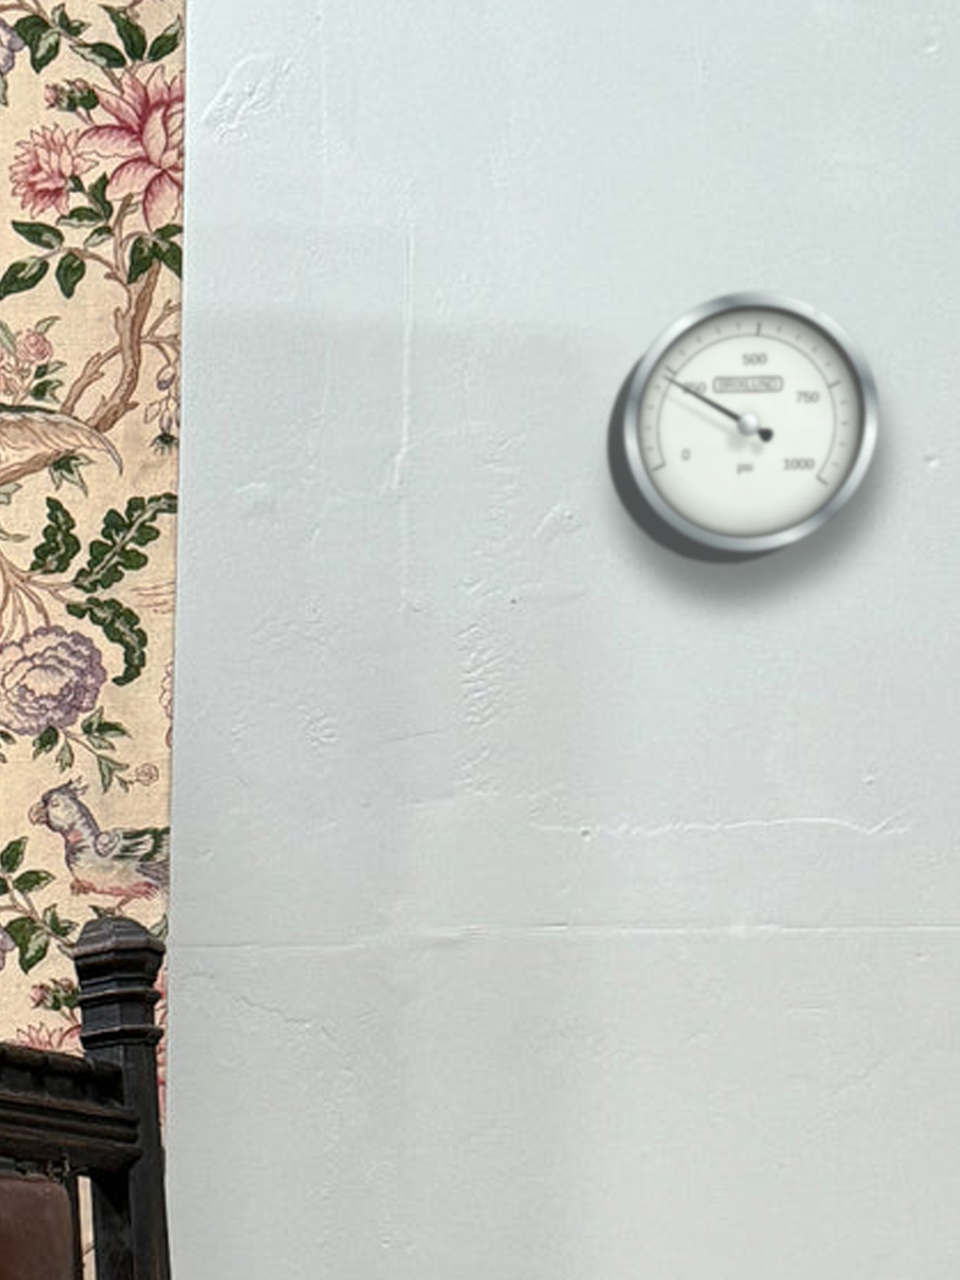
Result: 225 psi
